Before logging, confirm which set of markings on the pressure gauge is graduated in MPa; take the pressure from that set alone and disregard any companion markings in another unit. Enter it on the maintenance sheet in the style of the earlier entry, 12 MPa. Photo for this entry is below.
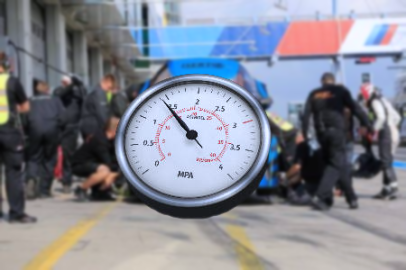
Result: 1.4 MPa
